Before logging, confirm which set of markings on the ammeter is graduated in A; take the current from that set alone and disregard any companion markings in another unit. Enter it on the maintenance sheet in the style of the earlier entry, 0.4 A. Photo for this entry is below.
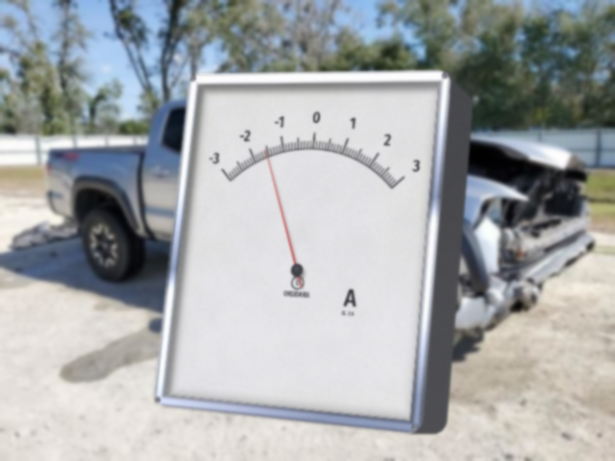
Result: -1.5 A
